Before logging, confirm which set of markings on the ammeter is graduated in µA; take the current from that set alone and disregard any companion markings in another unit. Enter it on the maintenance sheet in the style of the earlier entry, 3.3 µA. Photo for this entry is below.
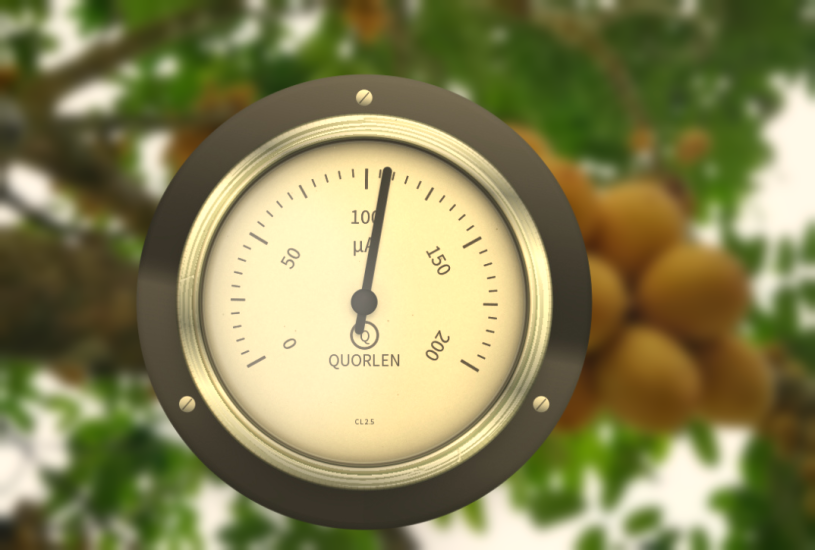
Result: 107.5 µA
